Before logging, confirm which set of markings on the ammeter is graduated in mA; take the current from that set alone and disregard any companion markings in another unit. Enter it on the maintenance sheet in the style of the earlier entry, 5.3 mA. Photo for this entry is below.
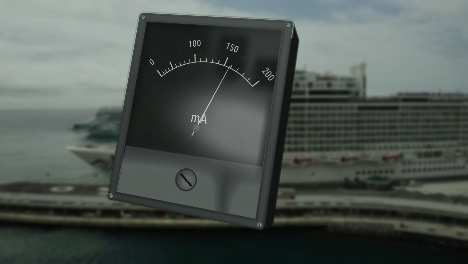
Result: 160 mA
